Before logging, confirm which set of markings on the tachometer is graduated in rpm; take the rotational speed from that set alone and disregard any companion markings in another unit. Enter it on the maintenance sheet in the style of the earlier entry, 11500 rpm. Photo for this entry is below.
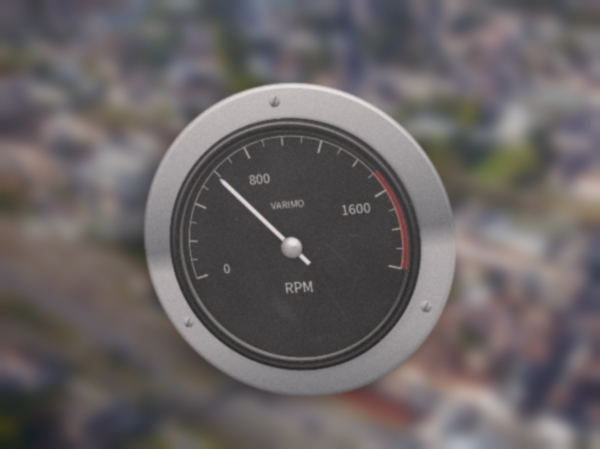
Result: 600 rpm
